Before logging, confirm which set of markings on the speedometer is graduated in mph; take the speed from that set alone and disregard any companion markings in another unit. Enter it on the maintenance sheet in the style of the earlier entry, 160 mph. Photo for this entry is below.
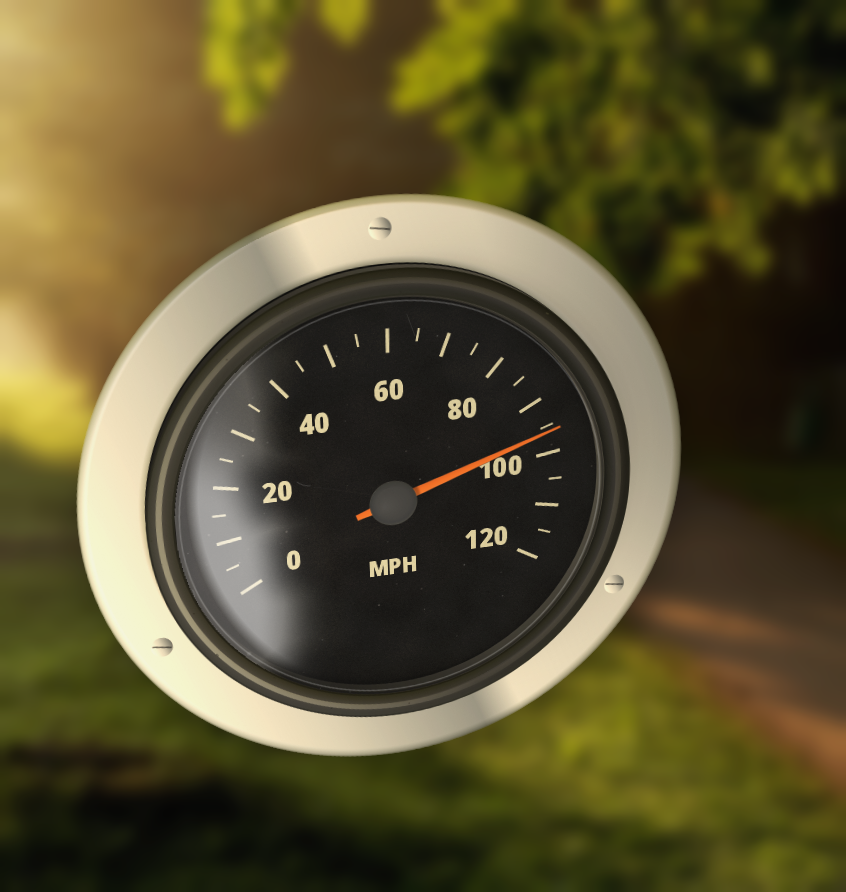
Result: 95 mph
